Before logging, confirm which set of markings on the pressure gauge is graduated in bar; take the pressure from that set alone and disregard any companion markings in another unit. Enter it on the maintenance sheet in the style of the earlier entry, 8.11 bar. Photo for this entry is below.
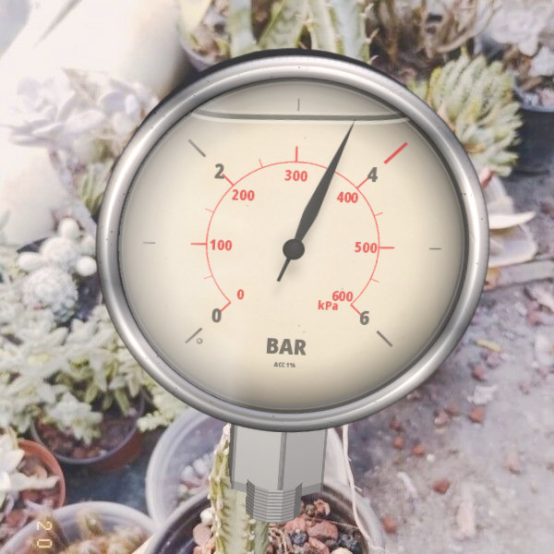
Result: 3.5 bar
